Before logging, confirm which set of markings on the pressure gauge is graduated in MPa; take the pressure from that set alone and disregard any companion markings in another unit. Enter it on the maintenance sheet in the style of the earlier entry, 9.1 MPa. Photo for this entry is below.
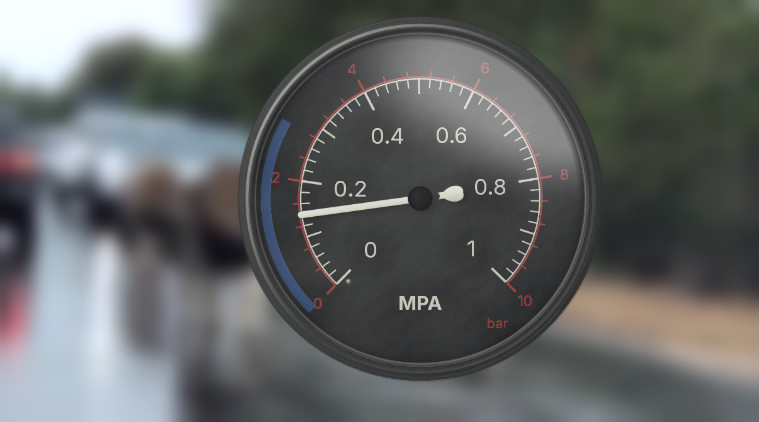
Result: 0.14 MPa
